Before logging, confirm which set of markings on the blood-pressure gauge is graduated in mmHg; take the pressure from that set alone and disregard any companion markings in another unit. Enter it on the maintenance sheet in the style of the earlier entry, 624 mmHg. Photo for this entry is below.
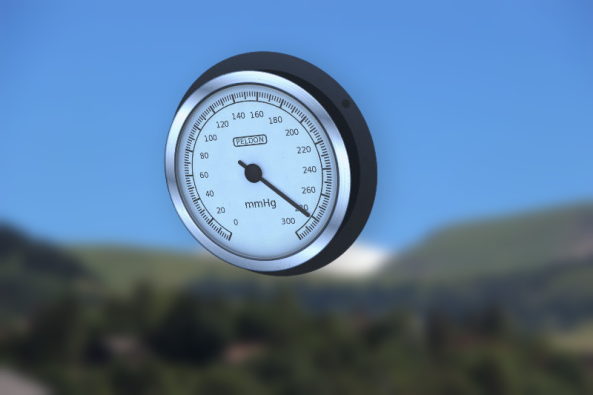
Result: 280 mmHg
